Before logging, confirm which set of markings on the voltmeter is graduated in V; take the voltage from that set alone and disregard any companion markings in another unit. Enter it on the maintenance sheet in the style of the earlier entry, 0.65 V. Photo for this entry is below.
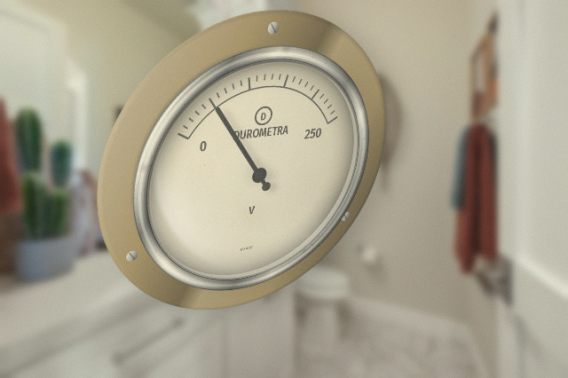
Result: 50 V
